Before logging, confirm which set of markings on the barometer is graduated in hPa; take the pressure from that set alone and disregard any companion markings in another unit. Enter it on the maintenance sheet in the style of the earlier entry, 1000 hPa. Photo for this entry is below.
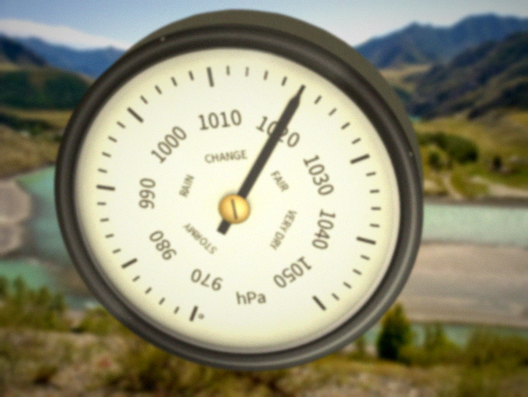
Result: 1020 hPa
